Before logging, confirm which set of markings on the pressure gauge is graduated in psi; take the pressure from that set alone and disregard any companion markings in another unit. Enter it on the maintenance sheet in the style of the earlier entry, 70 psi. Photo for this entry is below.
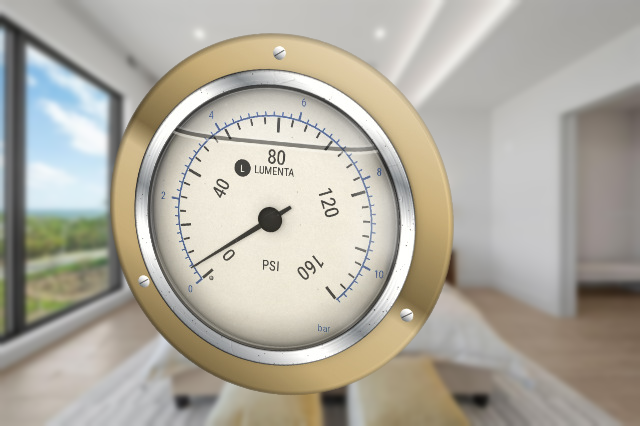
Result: 5 psi
